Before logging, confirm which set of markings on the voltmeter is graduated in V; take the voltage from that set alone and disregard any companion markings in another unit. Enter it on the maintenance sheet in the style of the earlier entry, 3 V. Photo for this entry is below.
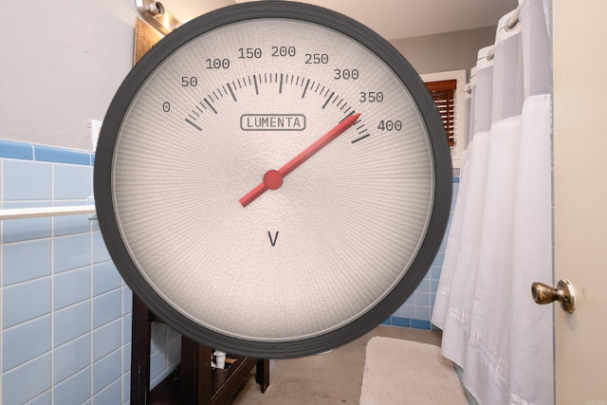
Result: 360 V
